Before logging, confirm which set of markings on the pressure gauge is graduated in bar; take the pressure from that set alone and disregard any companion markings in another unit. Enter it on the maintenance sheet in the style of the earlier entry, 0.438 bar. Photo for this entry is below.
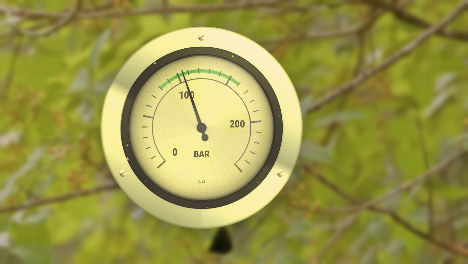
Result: 105 bar
